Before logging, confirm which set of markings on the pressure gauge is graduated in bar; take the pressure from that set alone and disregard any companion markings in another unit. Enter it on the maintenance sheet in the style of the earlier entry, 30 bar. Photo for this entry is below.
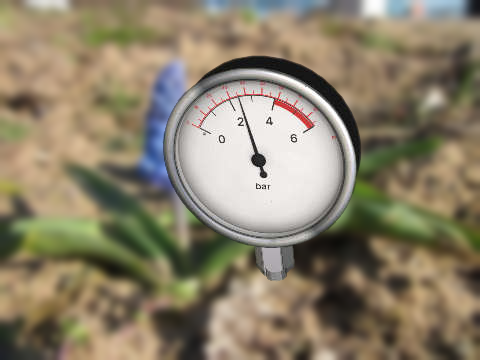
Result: 2.5 bar
